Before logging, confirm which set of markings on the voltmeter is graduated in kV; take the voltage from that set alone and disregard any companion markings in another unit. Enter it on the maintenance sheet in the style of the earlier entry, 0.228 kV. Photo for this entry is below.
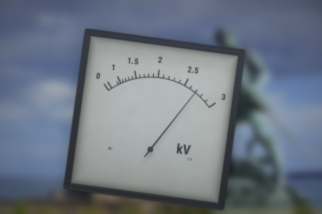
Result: 2.7 kV
